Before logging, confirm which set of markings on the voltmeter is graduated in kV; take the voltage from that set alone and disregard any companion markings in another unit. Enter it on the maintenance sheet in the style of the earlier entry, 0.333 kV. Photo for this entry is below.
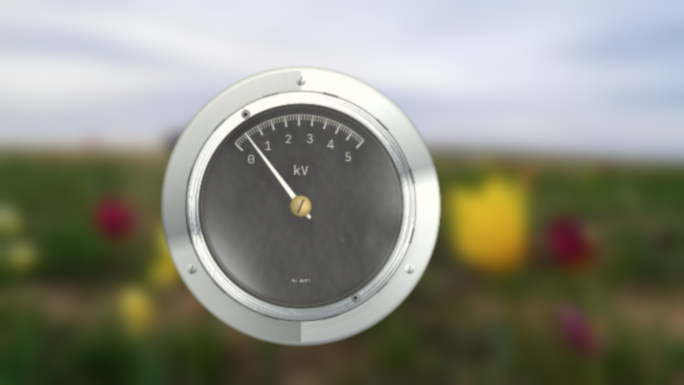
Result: 0.5 kV
